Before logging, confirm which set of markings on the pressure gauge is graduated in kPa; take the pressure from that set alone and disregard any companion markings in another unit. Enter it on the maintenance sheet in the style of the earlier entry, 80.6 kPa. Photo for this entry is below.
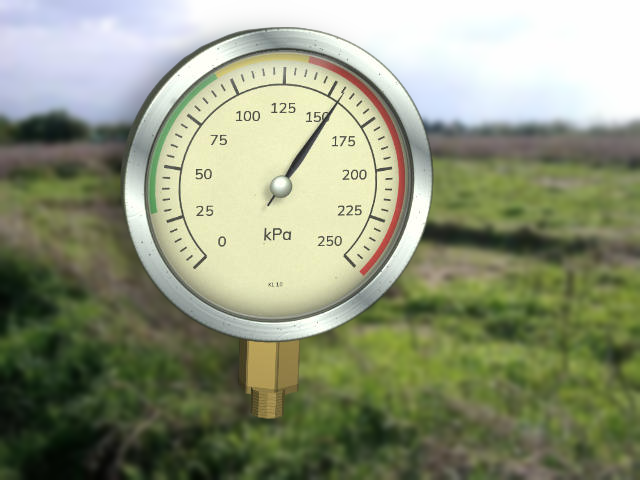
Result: 155 kPa
